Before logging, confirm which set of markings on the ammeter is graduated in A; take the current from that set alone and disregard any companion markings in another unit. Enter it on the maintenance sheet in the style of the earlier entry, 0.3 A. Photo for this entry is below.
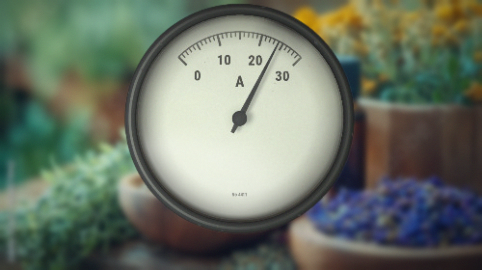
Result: 24 A
